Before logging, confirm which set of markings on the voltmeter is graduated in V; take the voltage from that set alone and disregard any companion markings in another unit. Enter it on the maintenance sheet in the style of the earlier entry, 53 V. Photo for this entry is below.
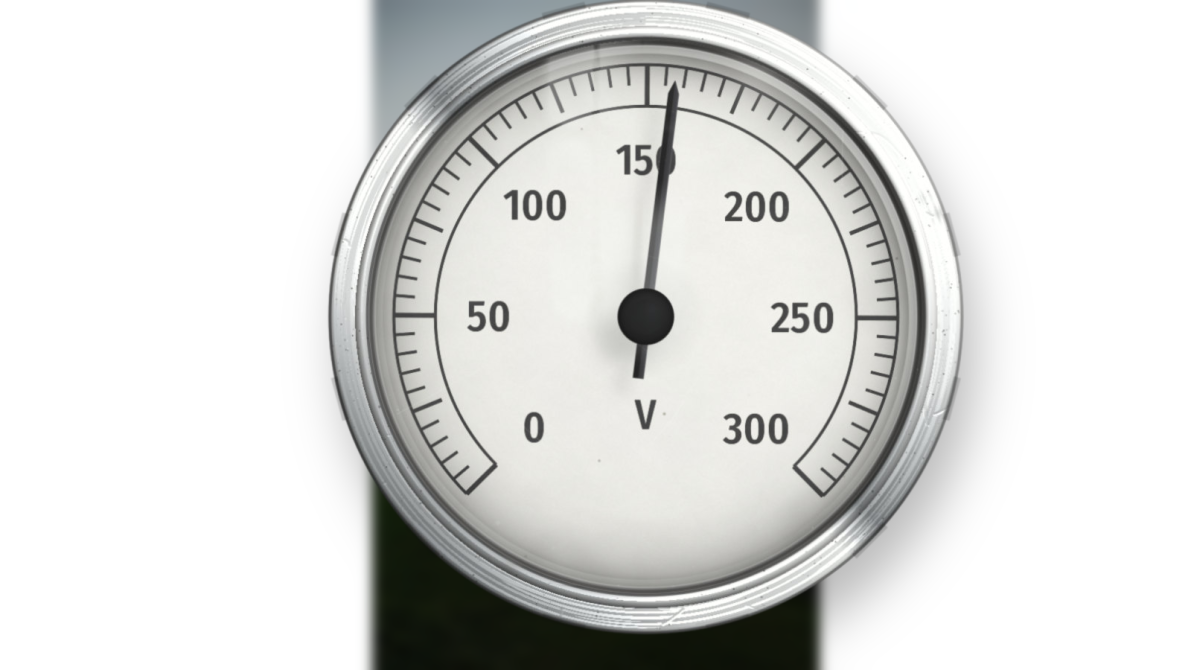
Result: 157.5 V
